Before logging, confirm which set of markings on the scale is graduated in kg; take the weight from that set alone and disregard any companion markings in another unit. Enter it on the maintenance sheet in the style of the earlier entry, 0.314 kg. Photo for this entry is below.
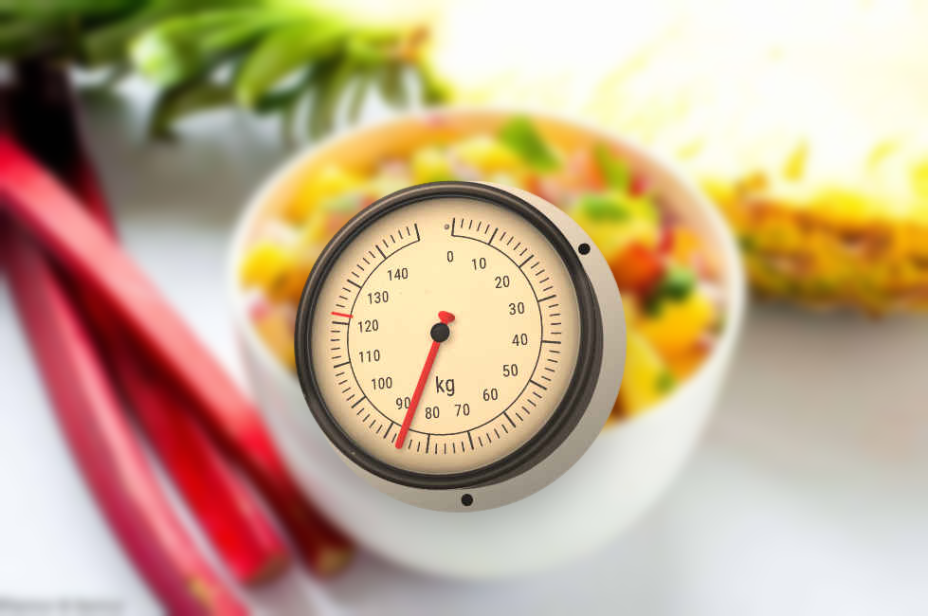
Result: 86 kg
